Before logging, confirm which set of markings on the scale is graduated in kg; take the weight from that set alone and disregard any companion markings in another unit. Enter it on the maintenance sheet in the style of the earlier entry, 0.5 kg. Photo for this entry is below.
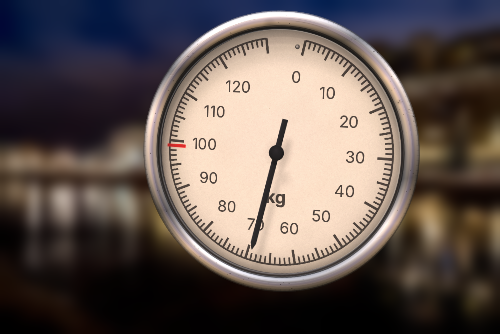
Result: 69 kg
